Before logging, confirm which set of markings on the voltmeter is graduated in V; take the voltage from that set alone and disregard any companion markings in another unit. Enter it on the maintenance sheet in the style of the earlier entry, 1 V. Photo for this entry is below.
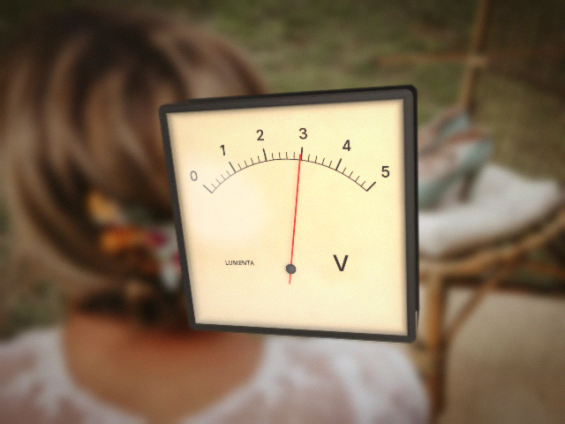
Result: 3 V
